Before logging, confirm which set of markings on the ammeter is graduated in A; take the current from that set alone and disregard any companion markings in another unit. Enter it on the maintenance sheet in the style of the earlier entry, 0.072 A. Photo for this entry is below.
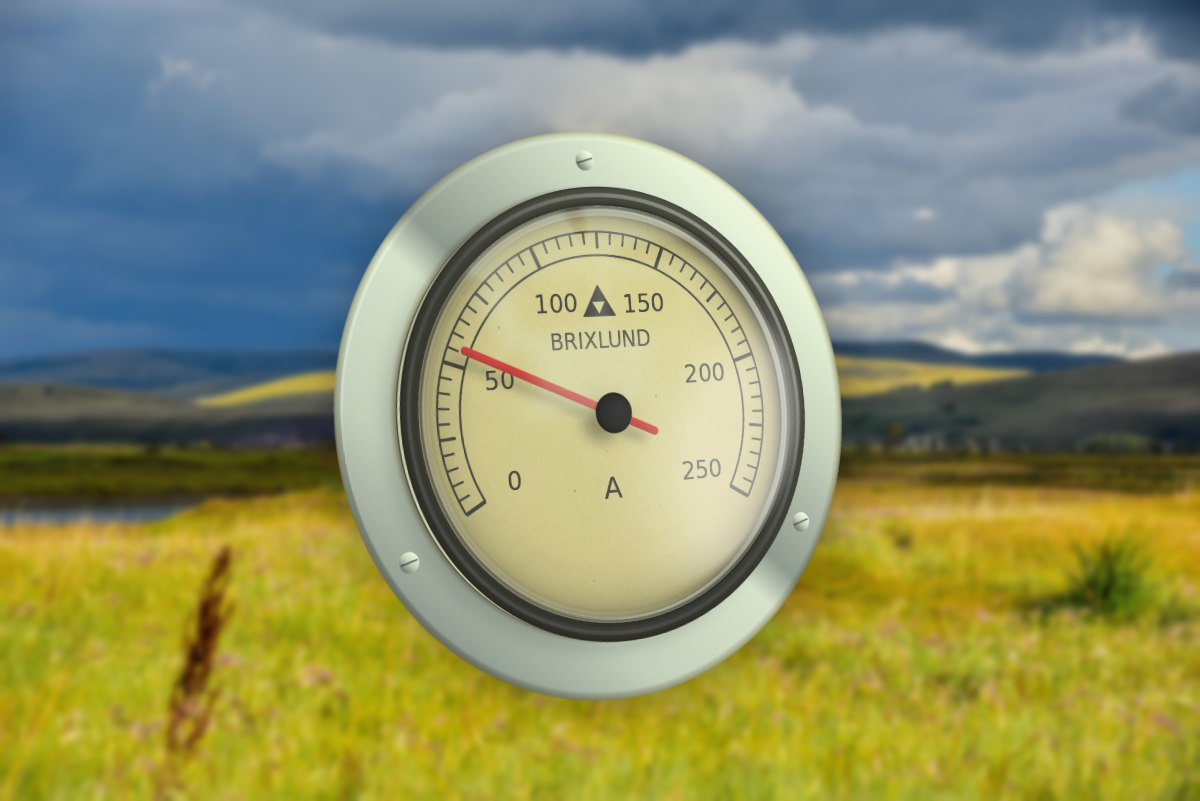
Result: 55 A
